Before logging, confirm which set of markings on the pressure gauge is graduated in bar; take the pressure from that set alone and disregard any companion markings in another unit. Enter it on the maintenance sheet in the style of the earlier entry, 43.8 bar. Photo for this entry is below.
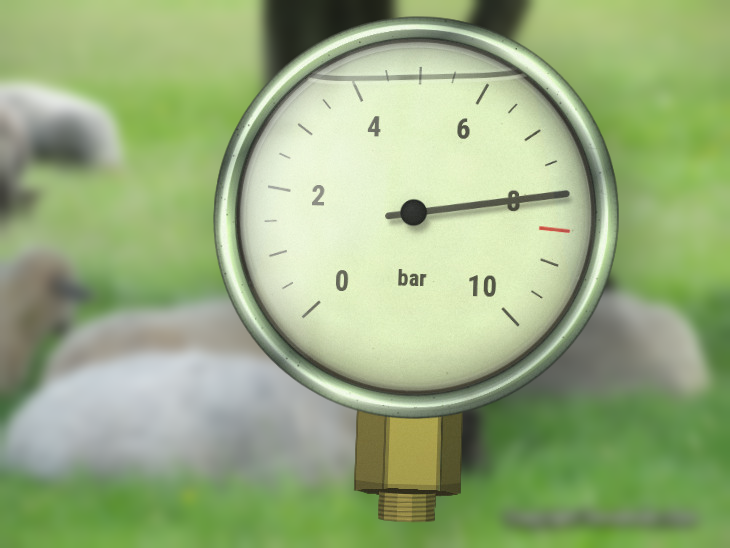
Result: 8 bar
